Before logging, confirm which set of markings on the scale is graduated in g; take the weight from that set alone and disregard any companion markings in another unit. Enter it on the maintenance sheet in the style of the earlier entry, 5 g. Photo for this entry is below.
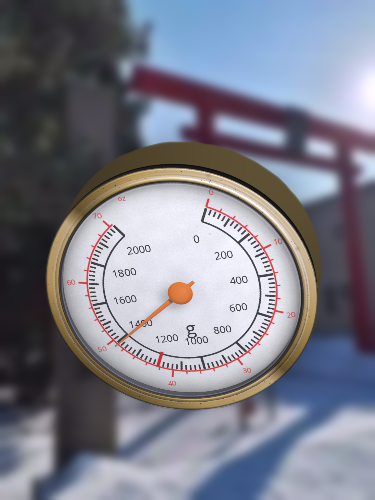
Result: 1400 g
